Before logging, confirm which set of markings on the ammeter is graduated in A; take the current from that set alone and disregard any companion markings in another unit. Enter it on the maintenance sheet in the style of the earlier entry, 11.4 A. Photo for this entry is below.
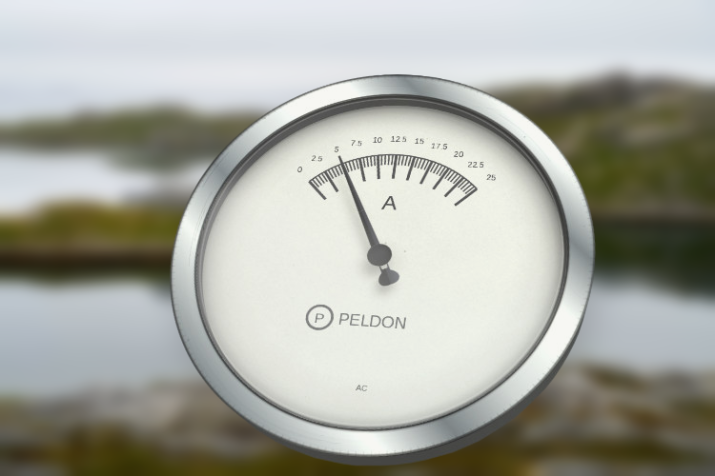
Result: 5 A
